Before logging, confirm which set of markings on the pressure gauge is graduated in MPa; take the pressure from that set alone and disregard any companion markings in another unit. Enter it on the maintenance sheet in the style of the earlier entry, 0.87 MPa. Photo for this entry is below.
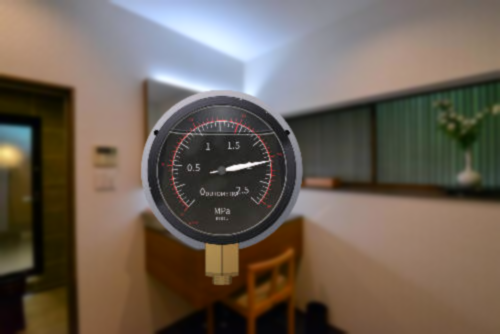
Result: 2 MPa
